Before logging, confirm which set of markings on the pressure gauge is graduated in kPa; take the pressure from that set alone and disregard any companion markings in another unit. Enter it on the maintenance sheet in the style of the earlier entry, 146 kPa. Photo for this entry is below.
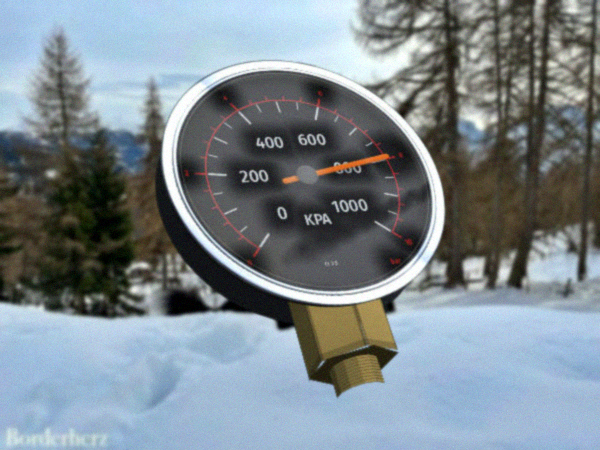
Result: 800 kPa
